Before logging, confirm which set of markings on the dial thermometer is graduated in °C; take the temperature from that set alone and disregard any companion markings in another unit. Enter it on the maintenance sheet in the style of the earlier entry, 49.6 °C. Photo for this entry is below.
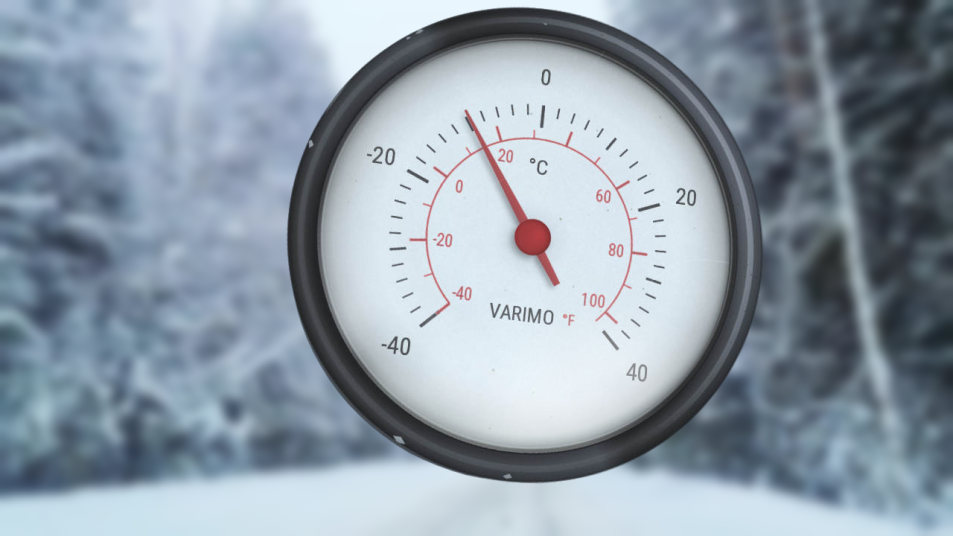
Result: -10 °C
